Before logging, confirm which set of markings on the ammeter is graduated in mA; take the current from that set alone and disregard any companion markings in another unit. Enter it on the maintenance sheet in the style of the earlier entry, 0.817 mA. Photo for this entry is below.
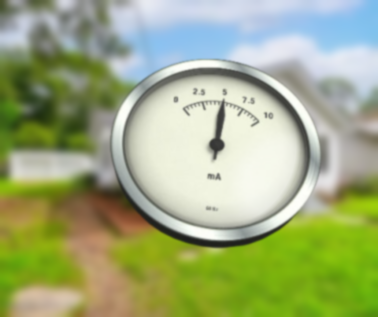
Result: 5 mA
